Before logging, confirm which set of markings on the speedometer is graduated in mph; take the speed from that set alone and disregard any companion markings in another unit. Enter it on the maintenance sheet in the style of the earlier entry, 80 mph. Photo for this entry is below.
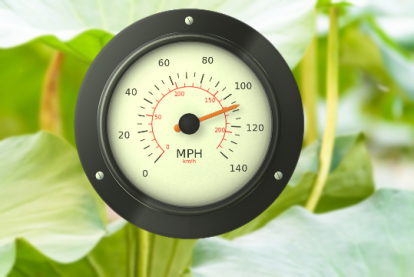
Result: 107.5 mph
